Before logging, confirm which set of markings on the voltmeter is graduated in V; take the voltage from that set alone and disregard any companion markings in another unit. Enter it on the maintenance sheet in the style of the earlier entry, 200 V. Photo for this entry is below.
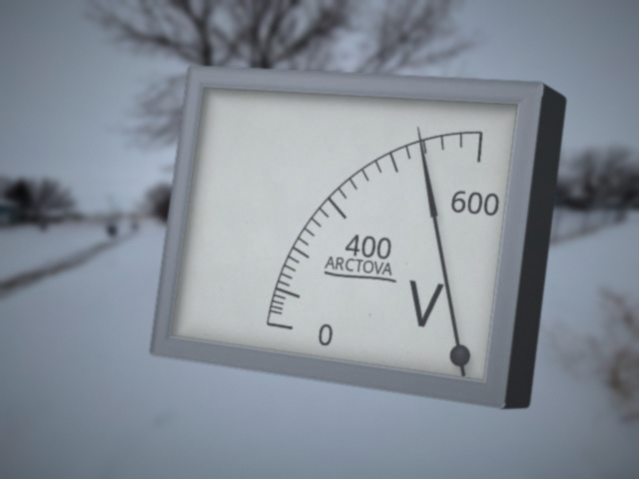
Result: 540 V
